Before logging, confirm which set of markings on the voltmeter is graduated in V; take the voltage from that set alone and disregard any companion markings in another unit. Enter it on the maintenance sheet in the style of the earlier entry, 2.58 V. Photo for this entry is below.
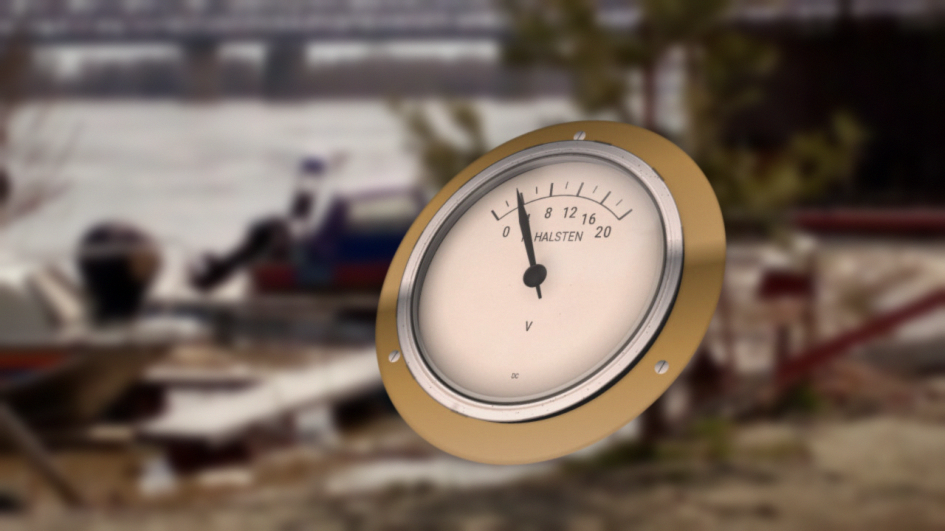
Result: 4 V
